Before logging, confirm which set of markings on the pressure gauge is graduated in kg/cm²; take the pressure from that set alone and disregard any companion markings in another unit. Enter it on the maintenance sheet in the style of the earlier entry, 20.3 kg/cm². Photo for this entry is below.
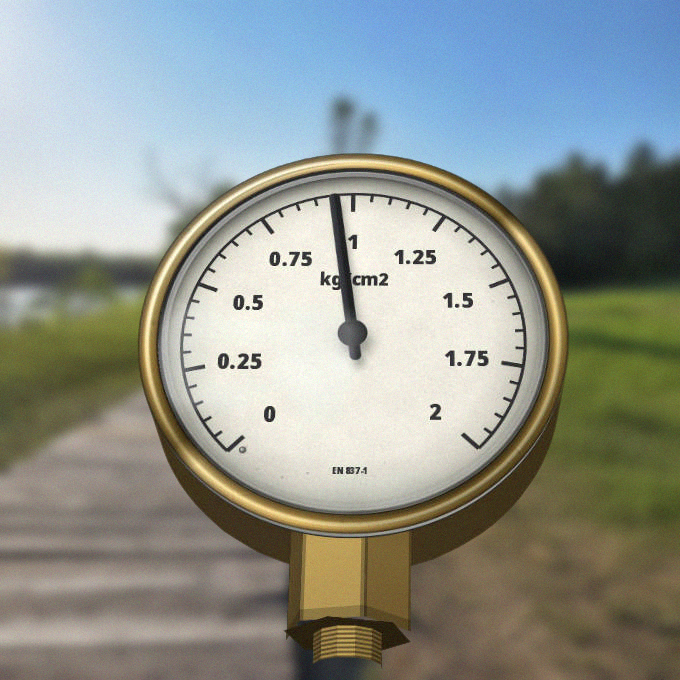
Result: 0.95 kg/cm²
